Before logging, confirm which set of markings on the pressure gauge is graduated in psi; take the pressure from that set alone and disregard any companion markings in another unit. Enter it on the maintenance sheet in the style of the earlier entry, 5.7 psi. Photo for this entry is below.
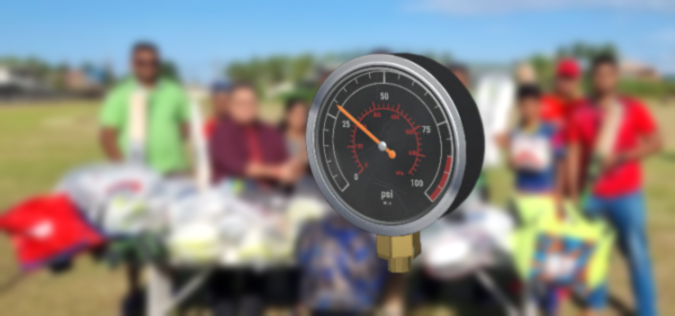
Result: 30 psi
